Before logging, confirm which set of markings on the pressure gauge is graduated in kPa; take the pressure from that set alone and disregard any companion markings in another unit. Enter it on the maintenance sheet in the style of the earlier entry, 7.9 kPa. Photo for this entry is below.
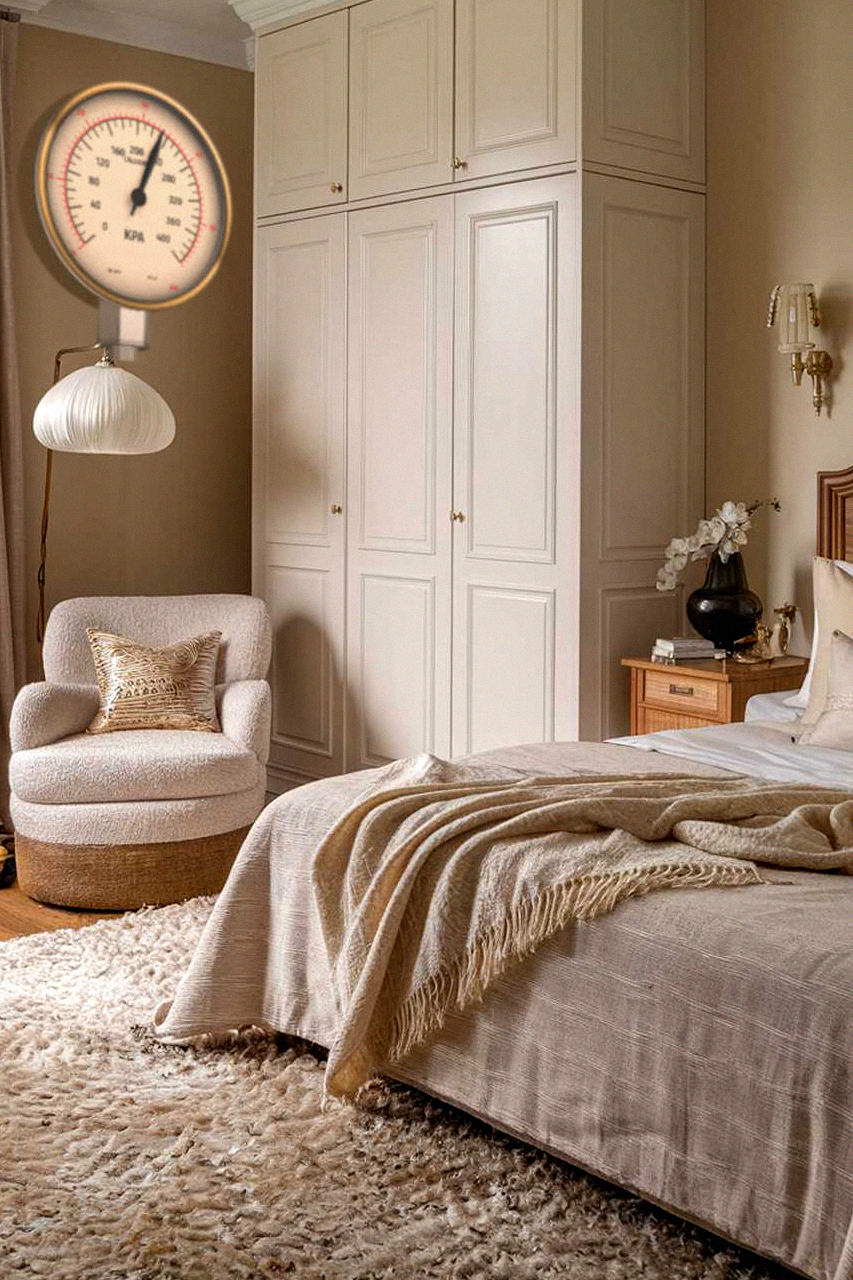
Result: 230 kPa
